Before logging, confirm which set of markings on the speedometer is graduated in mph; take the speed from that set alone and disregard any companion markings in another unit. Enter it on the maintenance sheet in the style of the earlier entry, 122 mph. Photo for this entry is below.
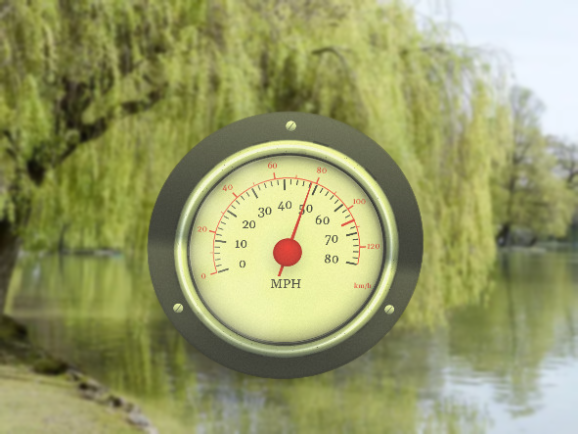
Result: 48 mph
